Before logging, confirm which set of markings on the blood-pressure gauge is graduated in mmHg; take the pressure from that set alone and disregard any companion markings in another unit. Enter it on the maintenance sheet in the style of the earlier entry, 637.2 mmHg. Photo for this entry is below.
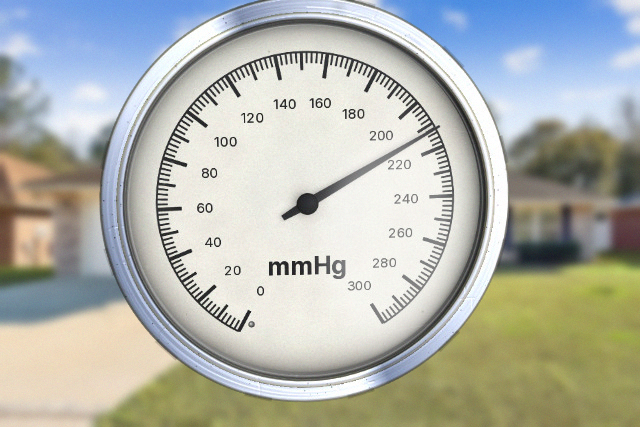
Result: 212 mmHg
